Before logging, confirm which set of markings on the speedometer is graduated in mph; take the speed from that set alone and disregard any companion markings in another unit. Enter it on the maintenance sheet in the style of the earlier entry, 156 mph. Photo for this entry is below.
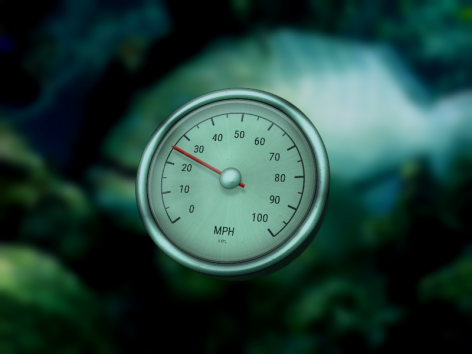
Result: 25 mph
